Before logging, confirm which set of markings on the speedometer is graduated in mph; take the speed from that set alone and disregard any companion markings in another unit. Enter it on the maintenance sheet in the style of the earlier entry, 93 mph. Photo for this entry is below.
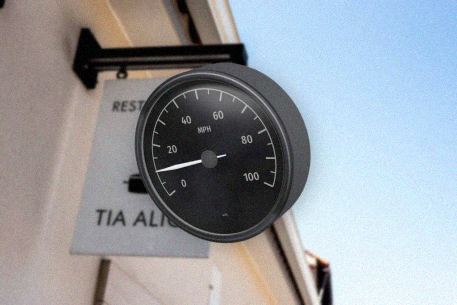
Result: 10 mph
